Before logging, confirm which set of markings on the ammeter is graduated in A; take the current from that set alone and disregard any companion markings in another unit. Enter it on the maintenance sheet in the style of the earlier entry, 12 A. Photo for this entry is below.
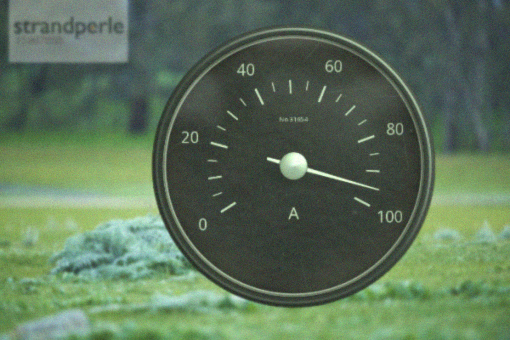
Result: 95 A
